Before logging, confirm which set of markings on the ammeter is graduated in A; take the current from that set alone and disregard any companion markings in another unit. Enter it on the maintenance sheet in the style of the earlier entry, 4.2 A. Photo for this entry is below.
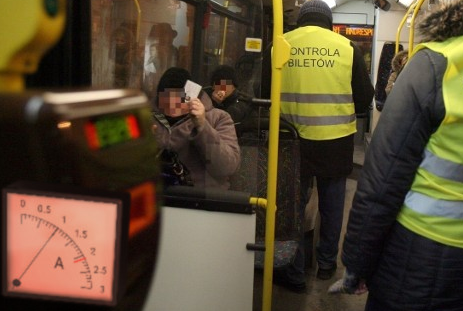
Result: 1 A
